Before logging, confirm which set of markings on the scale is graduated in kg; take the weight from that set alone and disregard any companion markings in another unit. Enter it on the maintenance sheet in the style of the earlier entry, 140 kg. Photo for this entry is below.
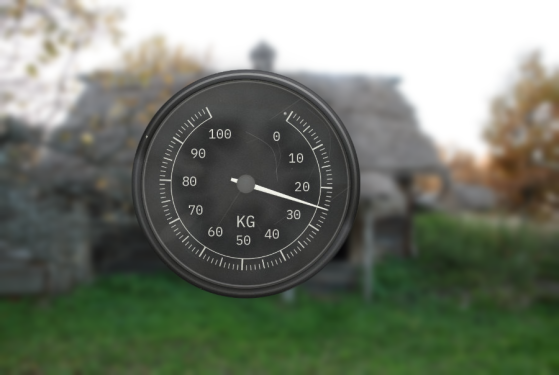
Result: 25 kg
